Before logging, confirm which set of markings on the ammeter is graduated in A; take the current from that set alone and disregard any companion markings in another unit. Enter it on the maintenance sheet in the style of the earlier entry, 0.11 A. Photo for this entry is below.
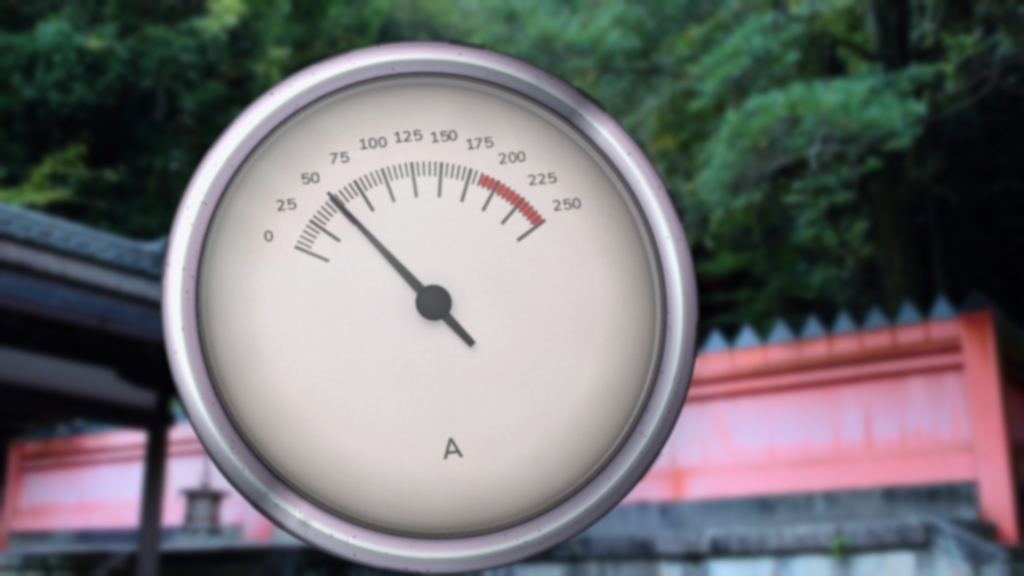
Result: 50 A
